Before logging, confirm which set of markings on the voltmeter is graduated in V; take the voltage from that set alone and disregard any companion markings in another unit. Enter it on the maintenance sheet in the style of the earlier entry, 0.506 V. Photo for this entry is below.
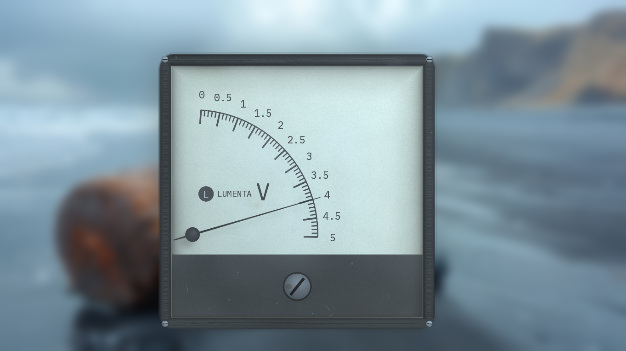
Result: 4 V
